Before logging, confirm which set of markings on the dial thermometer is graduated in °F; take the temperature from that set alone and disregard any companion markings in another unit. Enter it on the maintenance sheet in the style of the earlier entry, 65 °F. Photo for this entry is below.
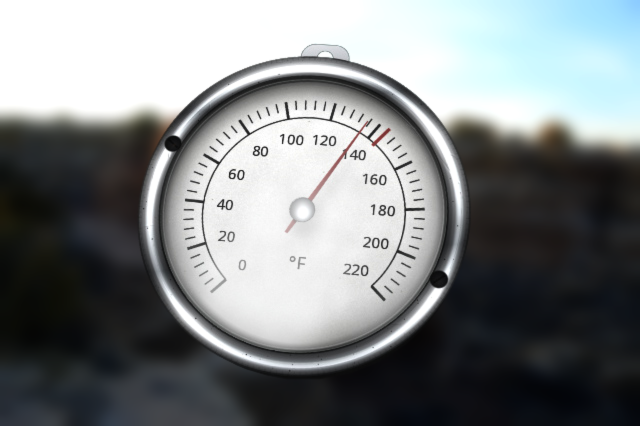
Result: 136 °F
